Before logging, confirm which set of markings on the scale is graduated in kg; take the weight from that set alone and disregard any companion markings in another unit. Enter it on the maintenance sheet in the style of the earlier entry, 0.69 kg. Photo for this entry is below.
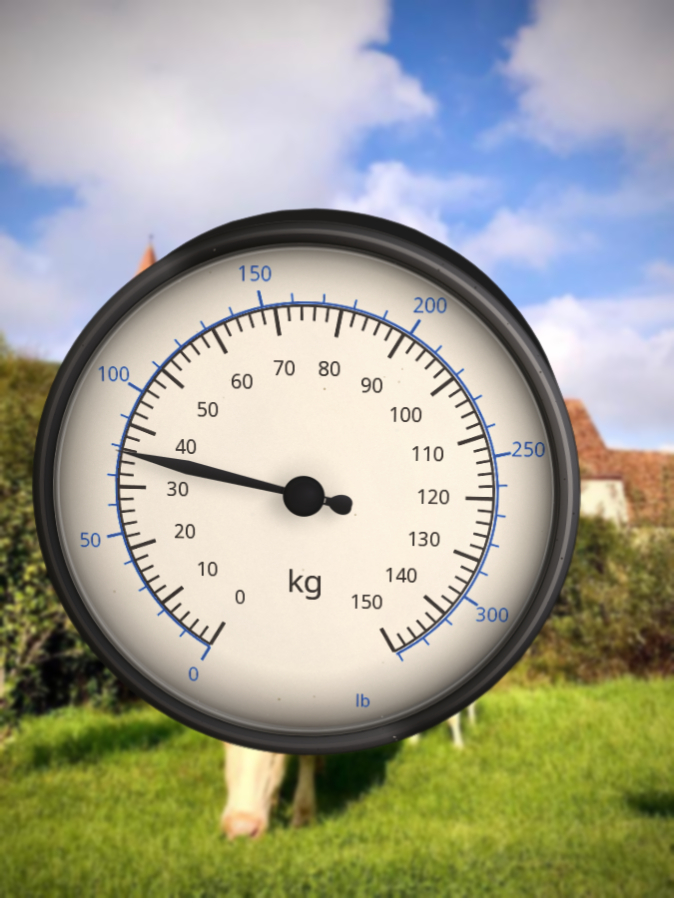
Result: 36 kg
